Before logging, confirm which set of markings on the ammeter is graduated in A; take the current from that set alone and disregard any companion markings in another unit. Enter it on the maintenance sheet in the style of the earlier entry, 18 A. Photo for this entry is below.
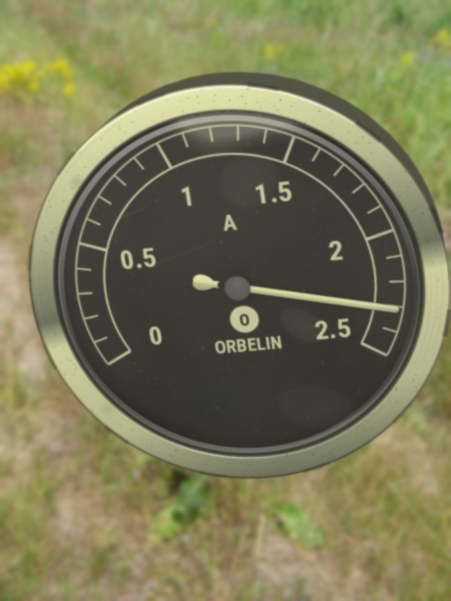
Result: 2.3 A
